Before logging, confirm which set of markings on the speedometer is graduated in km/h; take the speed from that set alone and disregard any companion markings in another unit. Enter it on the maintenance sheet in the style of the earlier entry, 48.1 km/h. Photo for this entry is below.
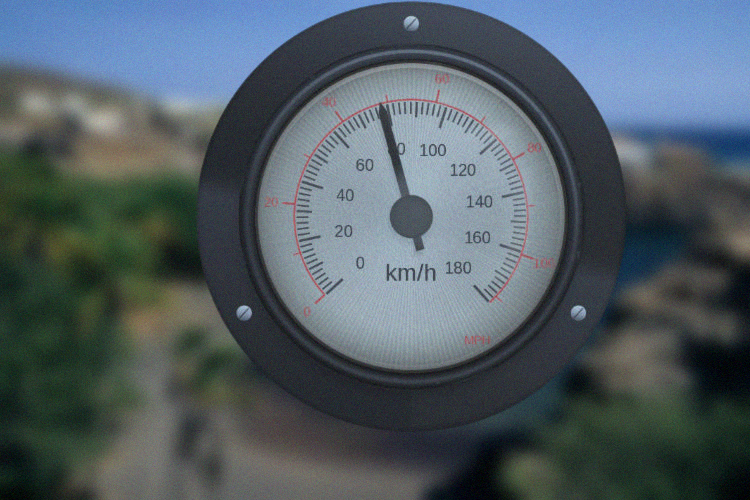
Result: 78 km/h
